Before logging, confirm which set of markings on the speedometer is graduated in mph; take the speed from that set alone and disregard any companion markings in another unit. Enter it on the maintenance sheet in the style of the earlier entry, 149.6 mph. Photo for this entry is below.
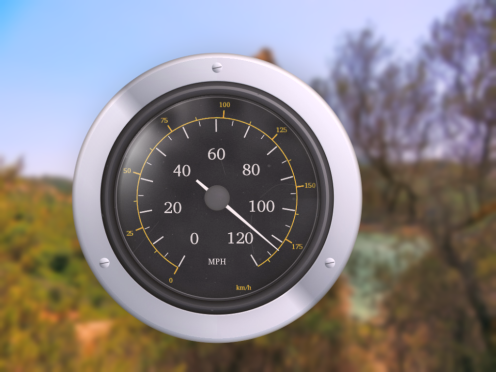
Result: 112.5 mph
